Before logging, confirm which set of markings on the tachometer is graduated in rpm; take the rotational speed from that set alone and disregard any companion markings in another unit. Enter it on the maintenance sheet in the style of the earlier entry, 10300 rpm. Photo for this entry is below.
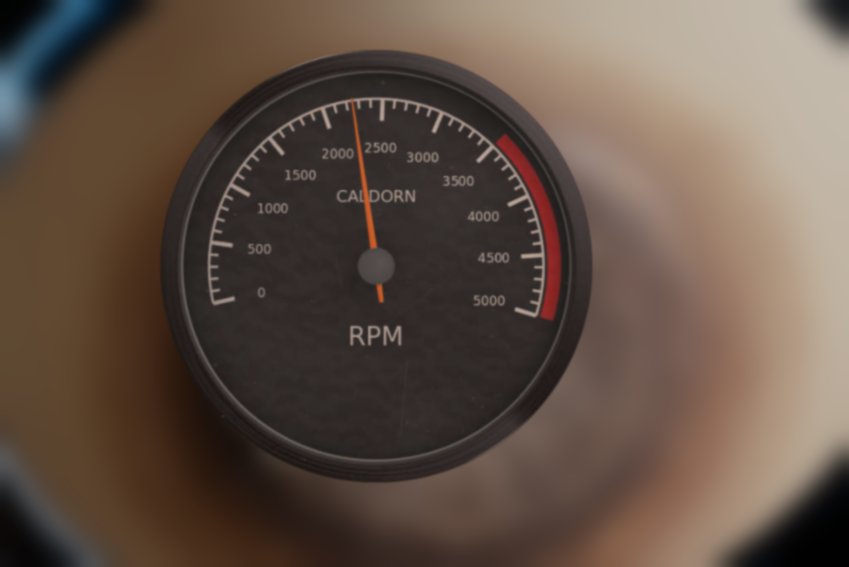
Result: 2250 rpm
